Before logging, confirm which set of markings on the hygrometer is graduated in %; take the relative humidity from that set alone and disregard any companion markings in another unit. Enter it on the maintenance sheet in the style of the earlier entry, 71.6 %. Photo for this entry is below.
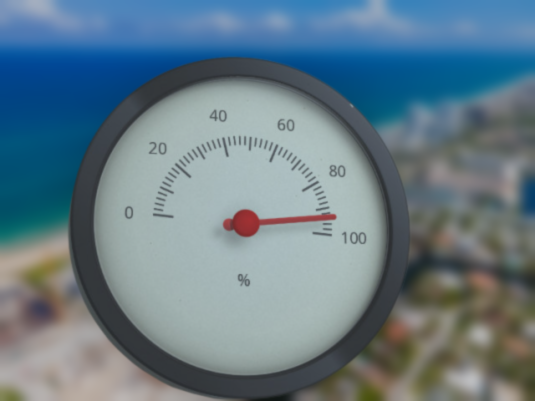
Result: 94 %
